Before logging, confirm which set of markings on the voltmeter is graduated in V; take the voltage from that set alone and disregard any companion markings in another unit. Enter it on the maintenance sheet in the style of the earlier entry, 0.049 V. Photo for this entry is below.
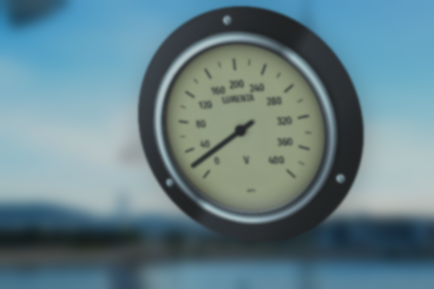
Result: 20 V
